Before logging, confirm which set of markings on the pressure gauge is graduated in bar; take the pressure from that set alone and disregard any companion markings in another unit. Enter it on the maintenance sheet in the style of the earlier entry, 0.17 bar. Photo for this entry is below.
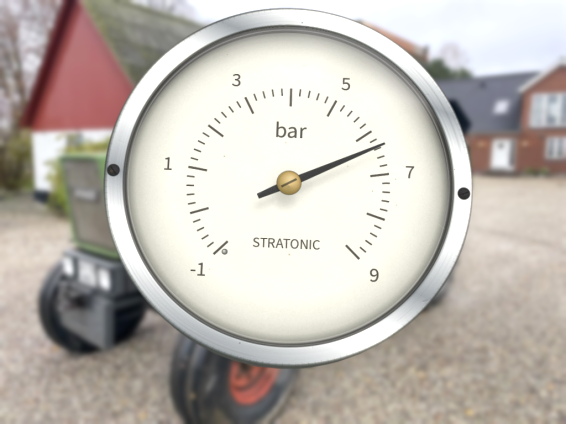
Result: 6.4 bar
